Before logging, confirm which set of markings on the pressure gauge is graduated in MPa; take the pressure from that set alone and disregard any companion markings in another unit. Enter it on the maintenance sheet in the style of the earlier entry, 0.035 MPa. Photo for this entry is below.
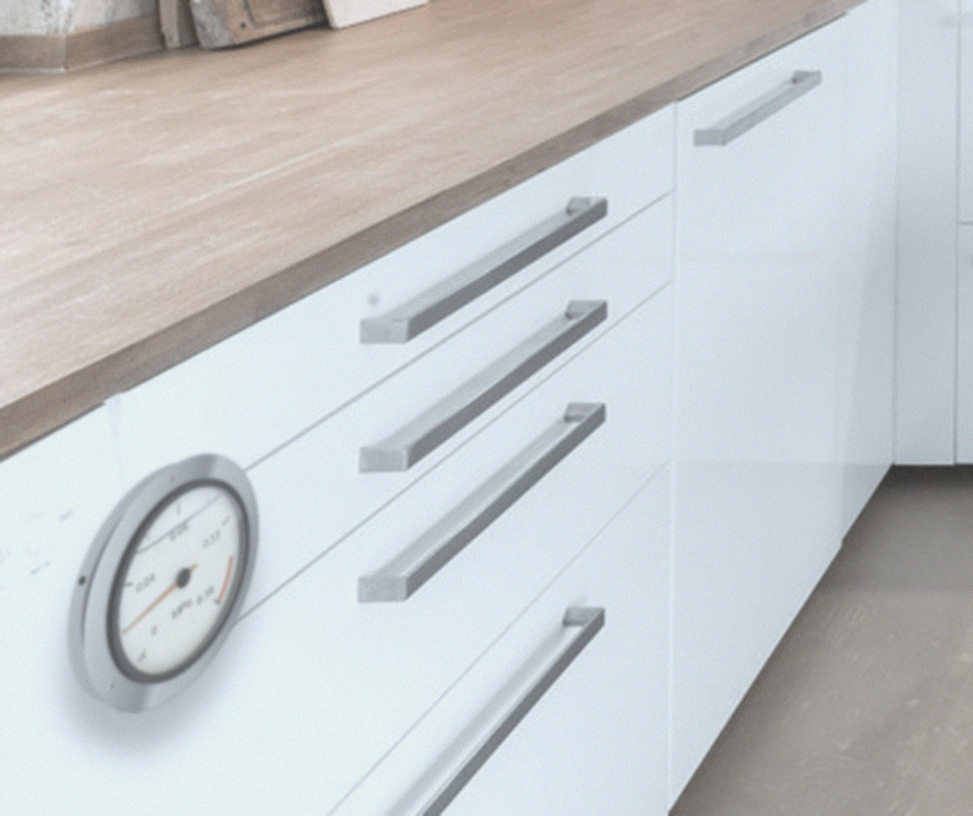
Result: 0.02 MPa
